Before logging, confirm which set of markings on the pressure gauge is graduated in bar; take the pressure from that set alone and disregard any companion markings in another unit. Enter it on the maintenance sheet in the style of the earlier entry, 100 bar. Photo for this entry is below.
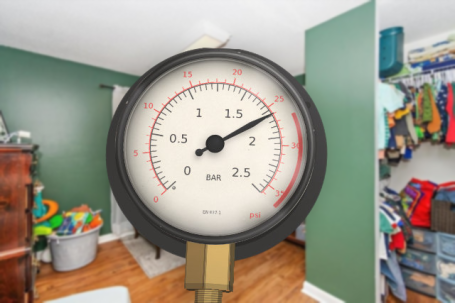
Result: 1.8 bar
